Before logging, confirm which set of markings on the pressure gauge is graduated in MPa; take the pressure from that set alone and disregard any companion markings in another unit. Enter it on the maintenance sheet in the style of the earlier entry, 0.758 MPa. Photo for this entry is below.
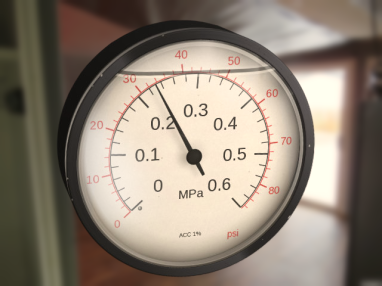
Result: 0.23 MPa
